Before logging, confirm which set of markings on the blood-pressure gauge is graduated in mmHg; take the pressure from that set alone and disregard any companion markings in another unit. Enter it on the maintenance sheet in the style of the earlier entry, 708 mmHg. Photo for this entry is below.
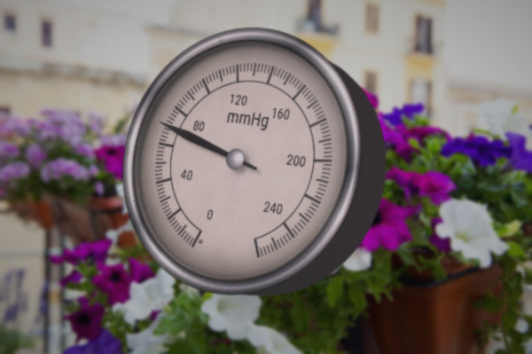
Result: 70 mmHg
